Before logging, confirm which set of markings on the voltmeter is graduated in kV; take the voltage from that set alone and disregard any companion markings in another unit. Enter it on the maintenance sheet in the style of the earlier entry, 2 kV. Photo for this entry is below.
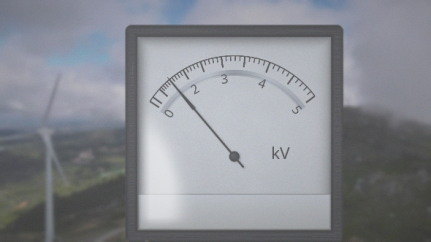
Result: 1.5 kV
